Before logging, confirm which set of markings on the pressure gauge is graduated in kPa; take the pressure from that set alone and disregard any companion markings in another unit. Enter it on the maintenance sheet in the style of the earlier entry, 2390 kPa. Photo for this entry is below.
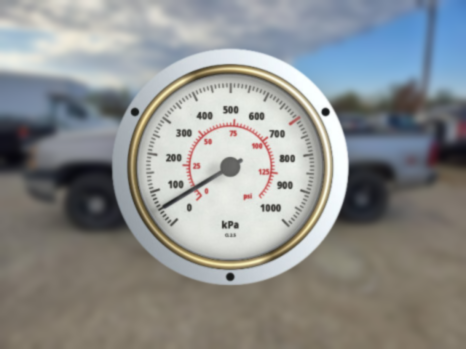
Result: 50 kPa
